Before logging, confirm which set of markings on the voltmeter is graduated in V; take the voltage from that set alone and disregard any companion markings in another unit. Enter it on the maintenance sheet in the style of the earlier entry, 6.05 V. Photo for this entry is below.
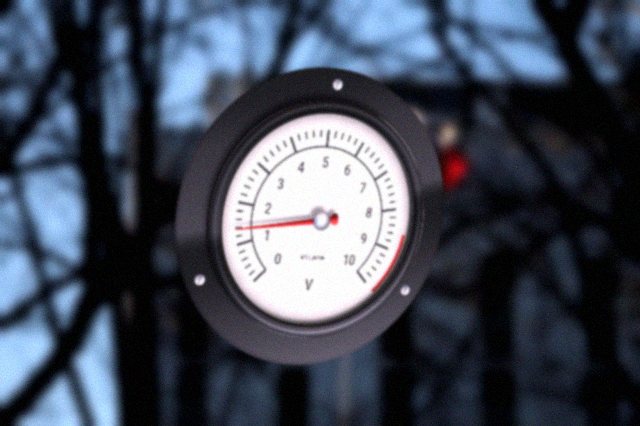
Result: 1.4 V
